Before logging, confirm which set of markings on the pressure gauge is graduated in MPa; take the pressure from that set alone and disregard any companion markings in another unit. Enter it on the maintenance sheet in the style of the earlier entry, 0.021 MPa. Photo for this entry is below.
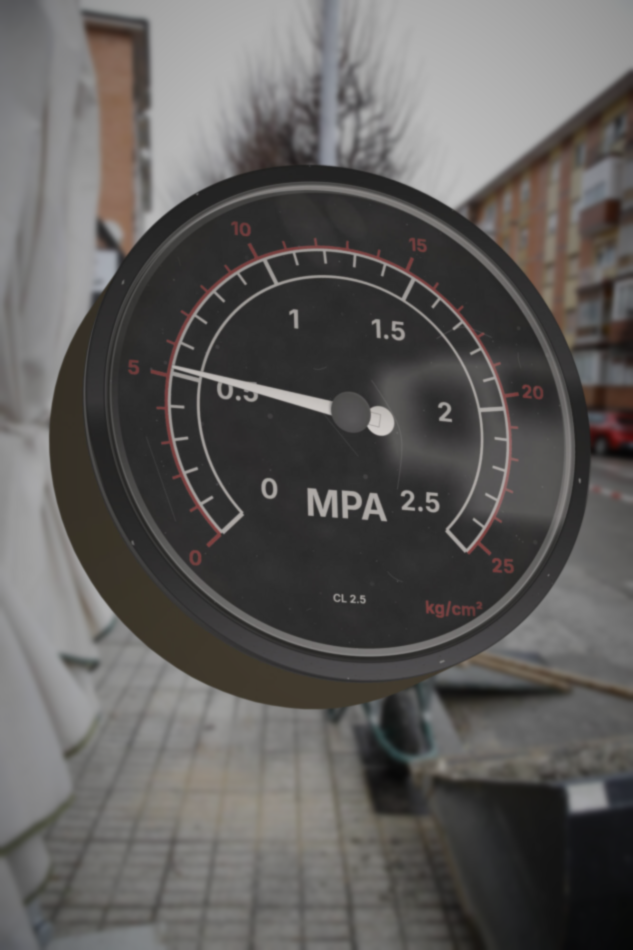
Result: 0.5 MPa
